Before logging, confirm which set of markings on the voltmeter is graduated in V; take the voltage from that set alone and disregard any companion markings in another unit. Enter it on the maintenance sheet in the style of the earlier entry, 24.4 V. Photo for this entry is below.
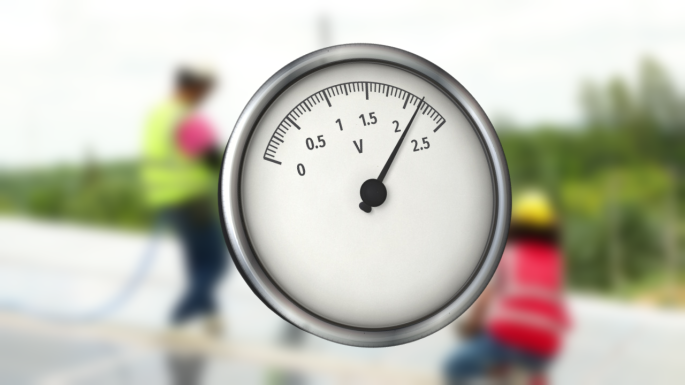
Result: 2.15 V
